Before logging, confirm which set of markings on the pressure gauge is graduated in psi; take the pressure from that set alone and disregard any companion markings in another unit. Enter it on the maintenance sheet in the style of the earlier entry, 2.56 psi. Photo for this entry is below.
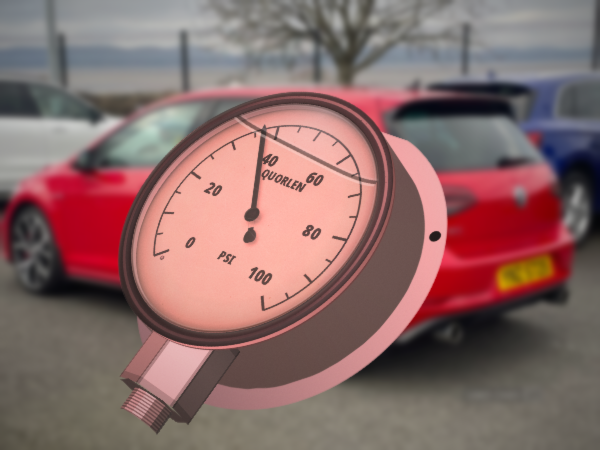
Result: 37.5 psi
